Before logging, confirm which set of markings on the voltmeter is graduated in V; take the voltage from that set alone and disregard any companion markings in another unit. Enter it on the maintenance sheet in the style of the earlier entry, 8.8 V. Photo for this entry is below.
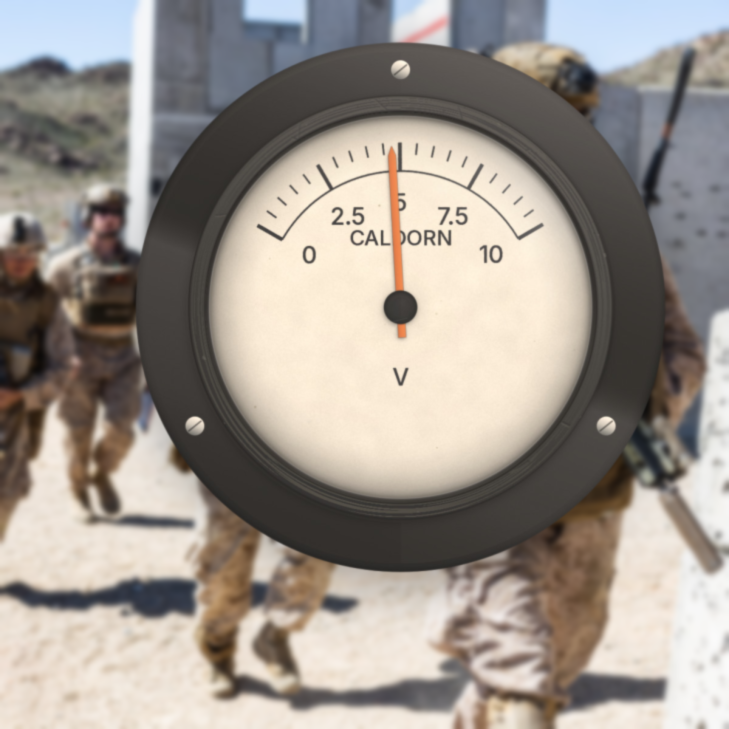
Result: 4.75 V
